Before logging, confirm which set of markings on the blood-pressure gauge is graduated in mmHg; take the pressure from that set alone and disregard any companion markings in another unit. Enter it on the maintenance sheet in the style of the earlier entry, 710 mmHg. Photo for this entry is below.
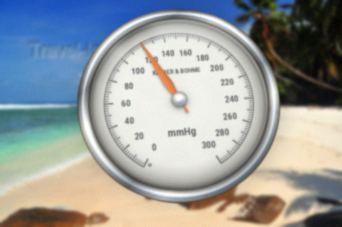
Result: 120 mmHg
